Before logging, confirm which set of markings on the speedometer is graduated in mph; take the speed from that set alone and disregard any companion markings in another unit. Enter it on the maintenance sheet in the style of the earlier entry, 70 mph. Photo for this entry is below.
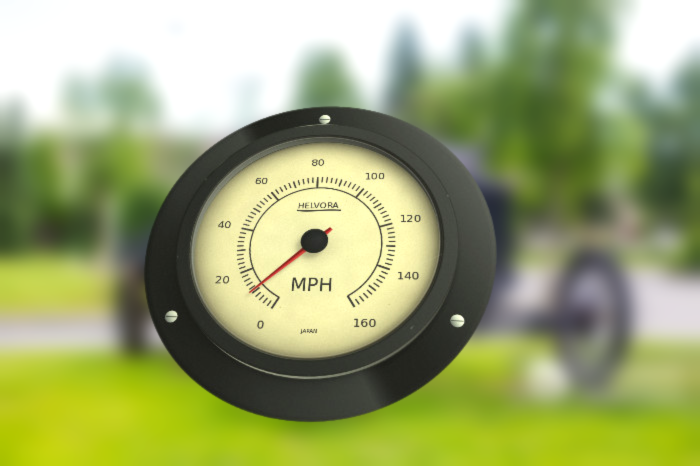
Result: 10 mph
